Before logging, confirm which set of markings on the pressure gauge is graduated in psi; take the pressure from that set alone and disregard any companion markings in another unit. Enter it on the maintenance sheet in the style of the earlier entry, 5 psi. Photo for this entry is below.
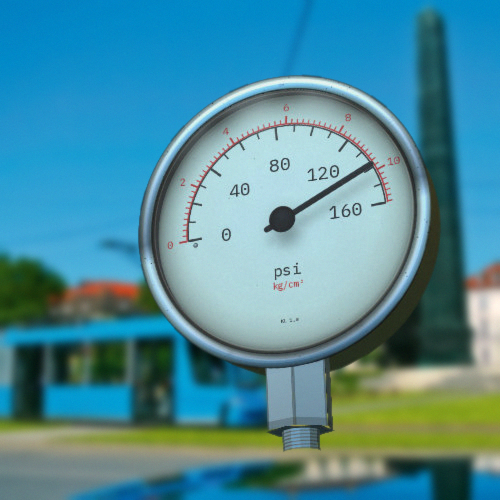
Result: 140 psi
